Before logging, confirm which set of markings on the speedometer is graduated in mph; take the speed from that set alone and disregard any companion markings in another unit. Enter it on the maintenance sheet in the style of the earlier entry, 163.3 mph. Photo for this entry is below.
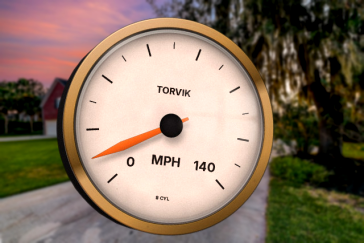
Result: 10 mph
